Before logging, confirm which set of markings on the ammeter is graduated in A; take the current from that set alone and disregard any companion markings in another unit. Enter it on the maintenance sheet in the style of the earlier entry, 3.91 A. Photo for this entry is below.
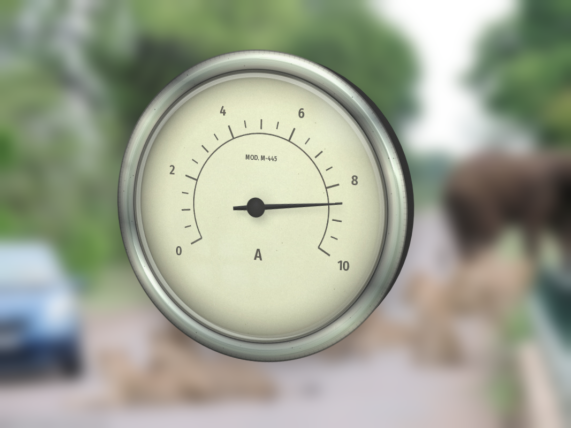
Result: 8.5 A
